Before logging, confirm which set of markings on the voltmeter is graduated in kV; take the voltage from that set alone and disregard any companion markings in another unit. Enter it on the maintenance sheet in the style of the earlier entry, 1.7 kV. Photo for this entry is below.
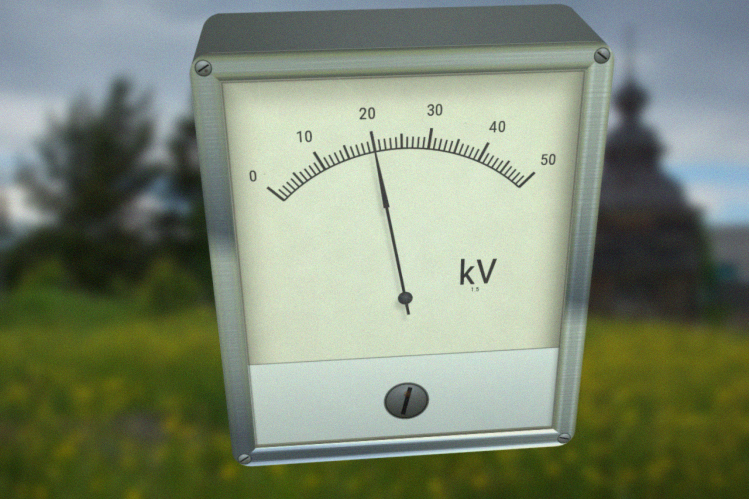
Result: 20 kV
